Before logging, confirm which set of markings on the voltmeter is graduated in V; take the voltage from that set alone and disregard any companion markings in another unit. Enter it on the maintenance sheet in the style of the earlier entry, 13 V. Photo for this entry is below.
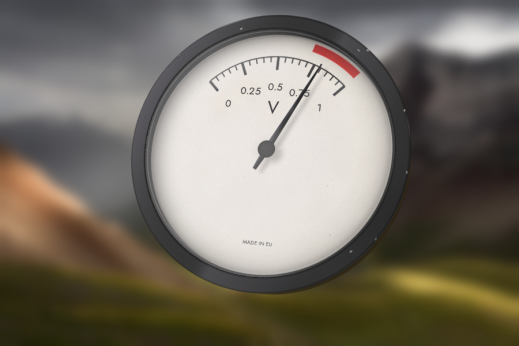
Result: 0.8 V
